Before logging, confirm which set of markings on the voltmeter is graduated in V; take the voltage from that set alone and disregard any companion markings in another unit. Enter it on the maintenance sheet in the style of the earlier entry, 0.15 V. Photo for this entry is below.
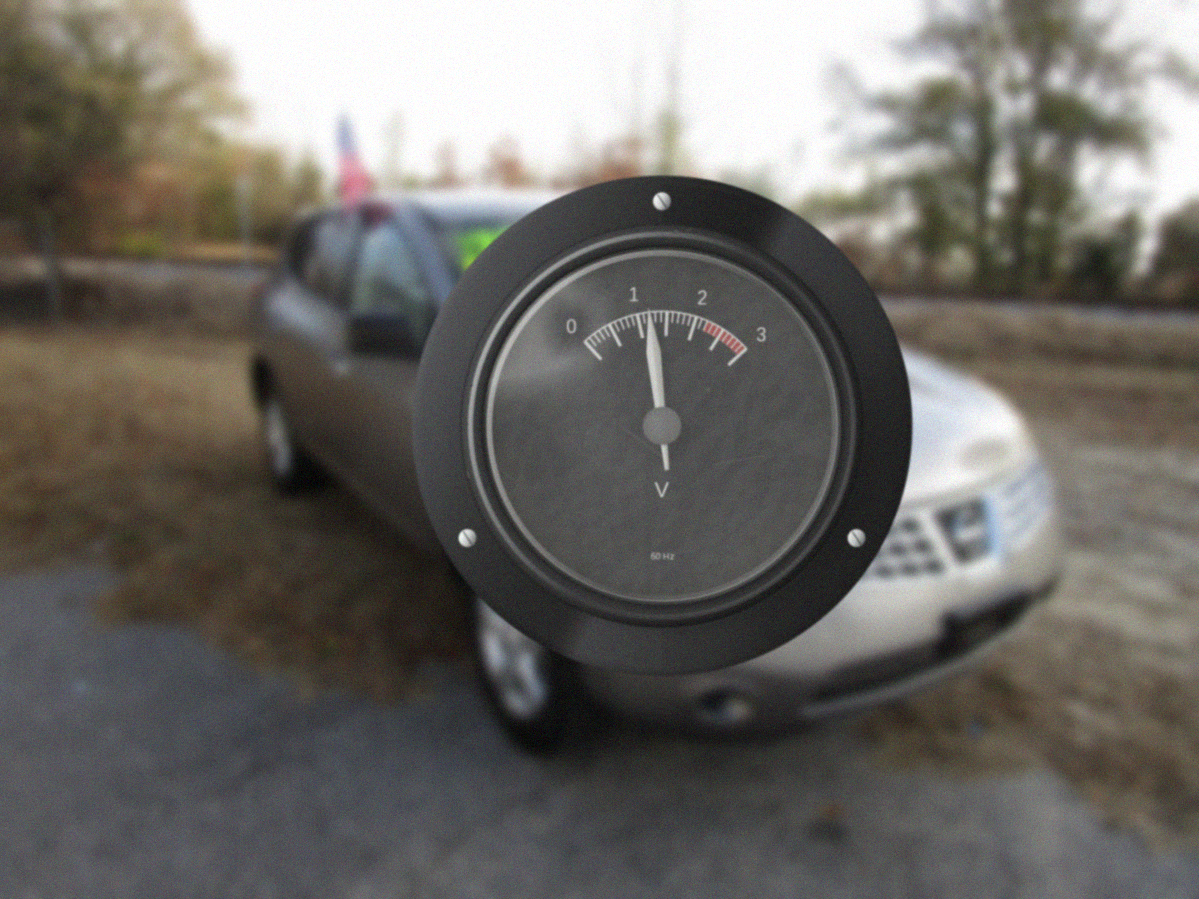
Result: 1.2 V
